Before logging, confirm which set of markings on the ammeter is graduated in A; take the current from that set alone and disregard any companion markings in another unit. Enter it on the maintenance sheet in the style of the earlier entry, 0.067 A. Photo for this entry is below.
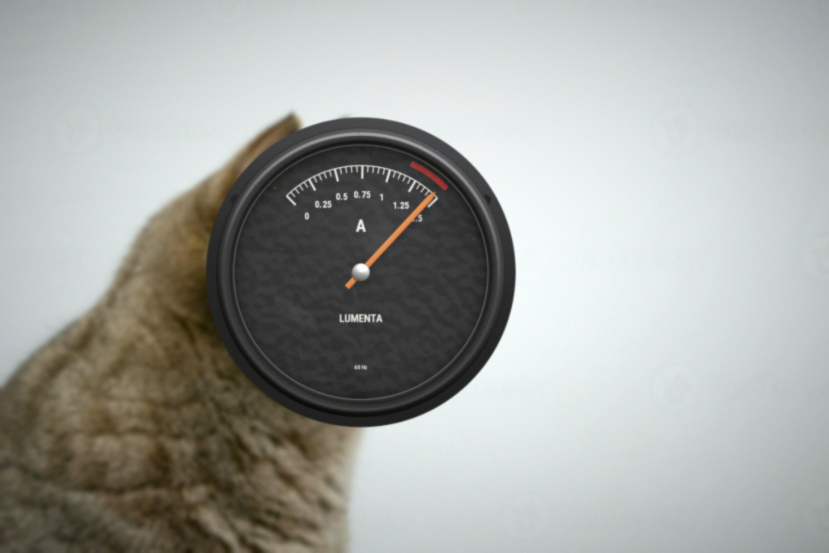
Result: 1.45 A
